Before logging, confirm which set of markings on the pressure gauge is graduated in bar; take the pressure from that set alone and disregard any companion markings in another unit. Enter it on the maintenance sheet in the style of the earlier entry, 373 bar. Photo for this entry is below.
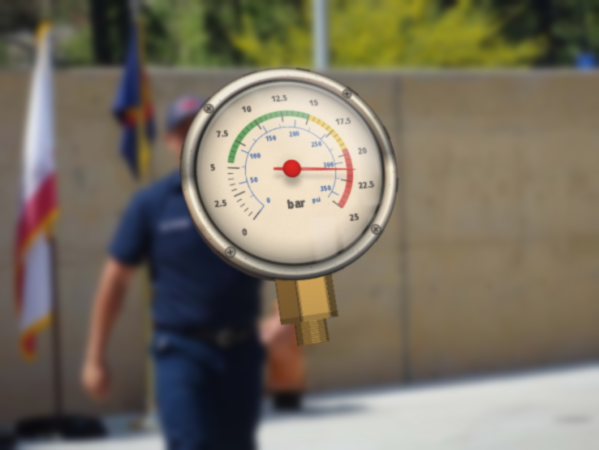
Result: 21.5 bar
